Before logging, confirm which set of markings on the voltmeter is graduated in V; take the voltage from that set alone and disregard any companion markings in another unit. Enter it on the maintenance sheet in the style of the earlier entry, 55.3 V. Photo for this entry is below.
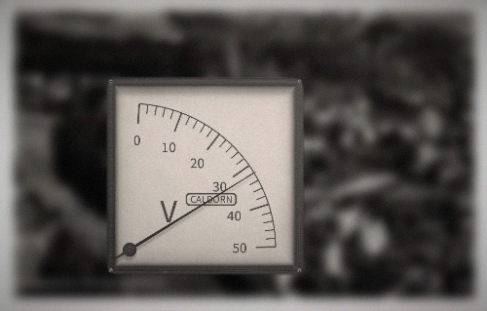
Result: 32 V
